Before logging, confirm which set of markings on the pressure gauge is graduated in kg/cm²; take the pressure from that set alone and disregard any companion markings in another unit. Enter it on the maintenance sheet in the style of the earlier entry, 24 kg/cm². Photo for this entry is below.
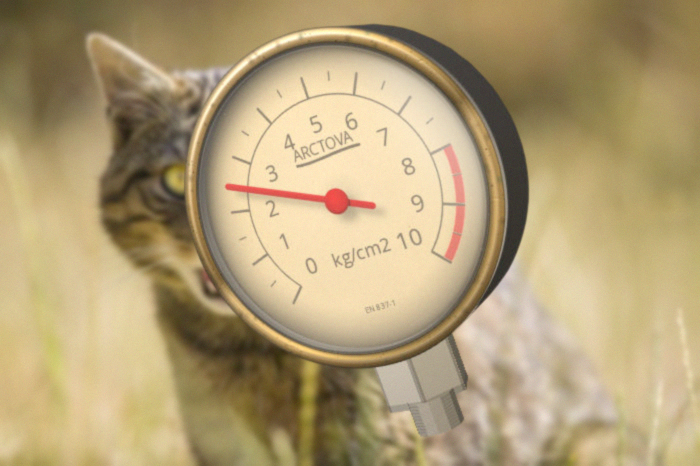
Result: 2.5 kg/cm²
